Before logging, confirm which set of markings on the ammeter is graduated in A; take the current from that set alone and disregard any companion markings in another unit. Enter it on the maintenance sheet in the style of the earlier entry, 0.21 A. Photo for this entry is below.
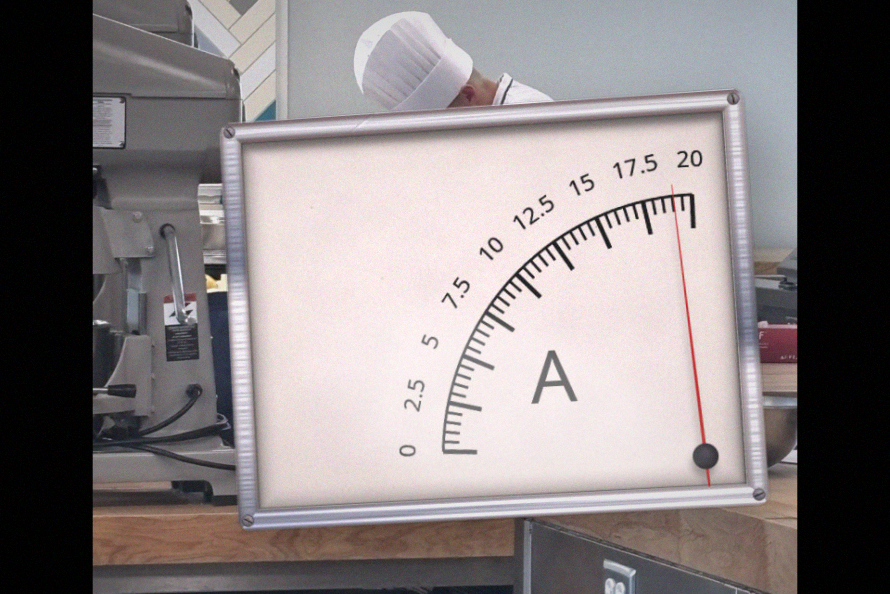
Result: 19 A
